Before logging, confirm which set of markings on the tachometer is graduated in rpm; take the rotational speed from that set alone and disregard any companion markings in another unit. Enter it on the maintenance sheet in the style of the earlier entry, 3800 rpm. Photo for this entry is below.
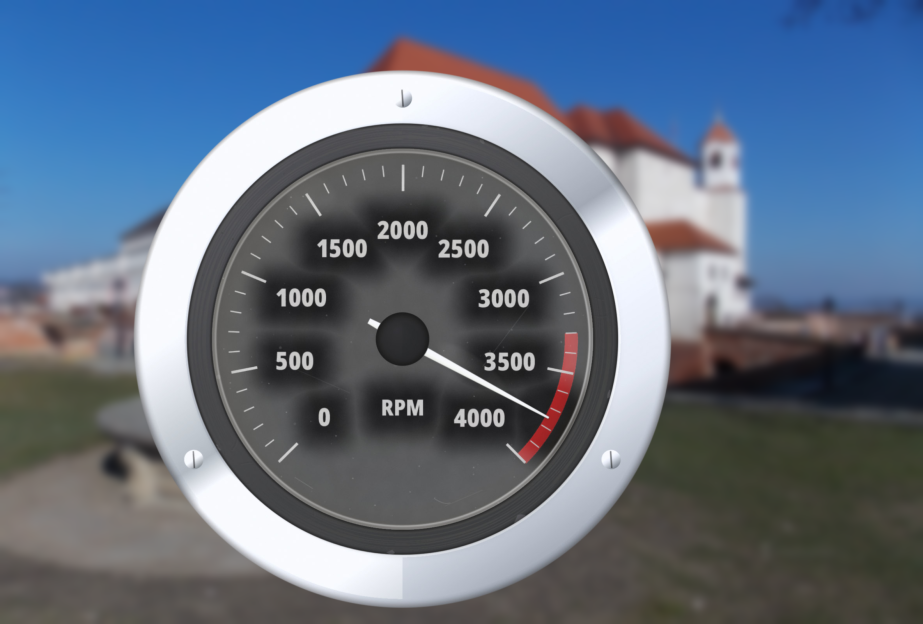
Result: 3750 rpm
